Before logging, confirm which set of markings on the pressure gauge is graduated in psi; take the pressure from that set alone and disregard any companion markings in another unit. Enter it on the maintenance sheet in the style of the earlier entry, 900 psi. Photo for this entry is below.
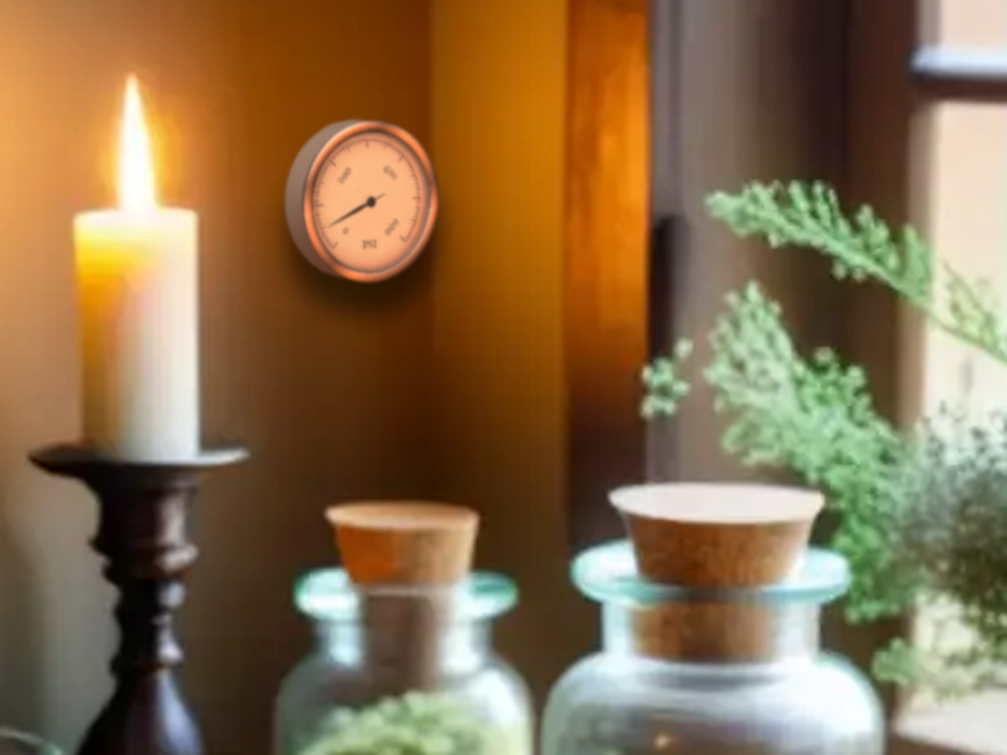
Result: 50 psi
